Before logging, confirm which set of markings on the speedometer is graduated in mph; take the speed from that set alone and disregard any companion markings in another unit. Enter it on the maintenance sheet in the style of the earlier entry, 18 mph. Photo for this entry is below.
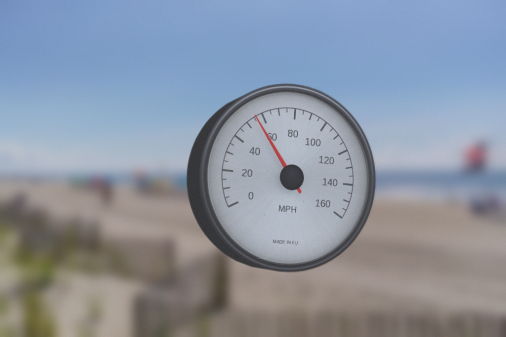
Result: 55 mph
